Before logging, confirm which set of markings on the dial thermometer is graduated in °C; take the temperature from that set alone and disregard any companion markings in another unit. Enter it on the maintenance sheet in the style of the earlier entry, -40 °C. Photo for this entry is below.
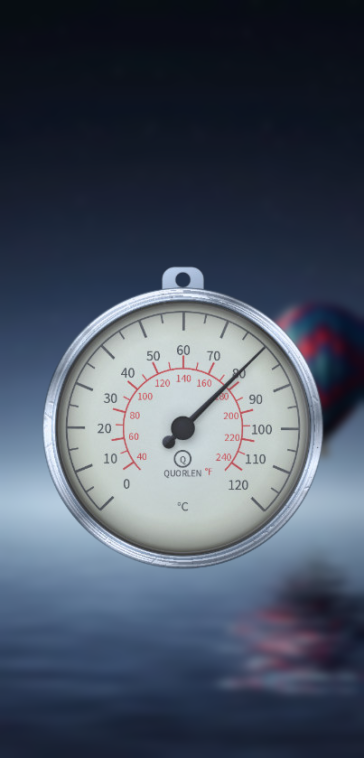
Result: 80 °C
